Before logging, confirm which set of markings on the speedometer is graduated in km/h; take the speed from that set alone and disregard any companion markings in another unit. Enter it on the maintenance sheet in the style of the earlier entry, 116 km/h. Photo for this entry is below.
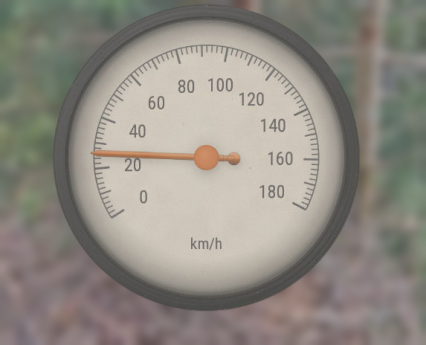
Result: 26 km/h
